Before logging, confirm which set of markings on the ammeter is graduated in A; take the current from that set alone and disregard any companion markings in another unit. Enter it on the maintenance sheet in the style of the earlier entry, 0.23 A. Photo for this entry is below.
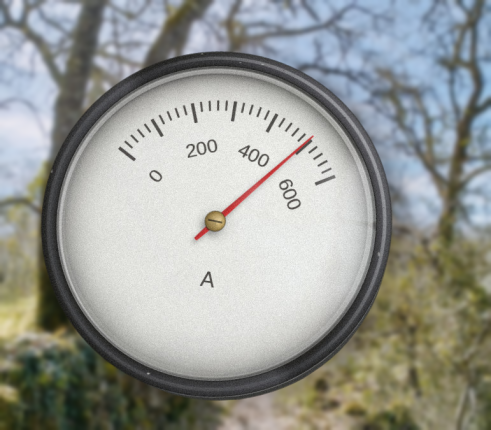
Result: 500 A
